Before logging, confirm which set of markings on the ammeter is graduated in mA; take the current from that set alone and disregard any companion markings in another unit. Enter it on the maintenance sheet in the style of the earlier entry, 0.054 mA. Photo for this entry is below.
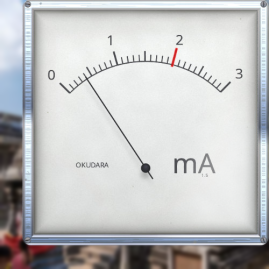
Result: 0.4 mA
